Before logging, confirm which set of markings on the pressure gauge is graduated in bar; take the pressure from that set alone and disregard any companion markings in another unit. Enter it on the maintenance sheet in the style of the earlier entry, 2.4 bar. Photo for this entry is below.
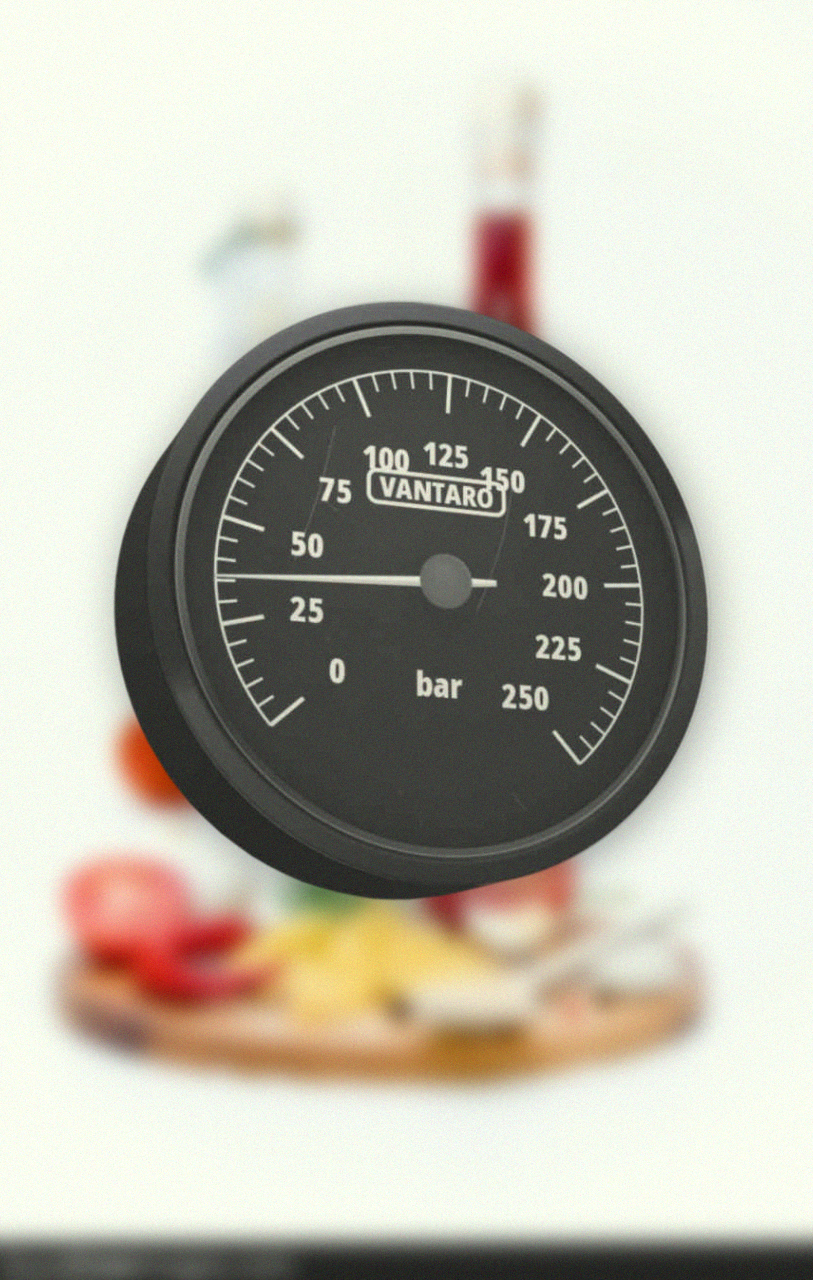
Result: 35 bar
